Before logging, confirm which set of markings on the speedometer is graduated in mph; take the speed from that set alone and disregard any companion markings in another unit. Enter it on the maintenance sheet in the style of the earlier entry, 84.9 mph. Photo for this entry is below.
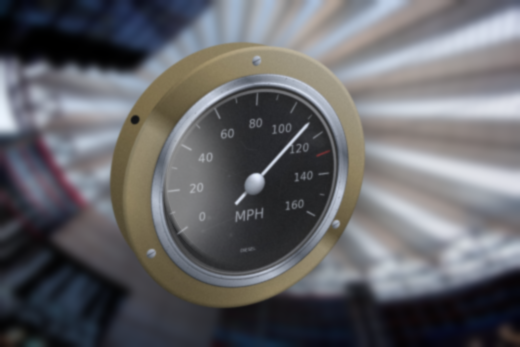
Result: 110 mph
